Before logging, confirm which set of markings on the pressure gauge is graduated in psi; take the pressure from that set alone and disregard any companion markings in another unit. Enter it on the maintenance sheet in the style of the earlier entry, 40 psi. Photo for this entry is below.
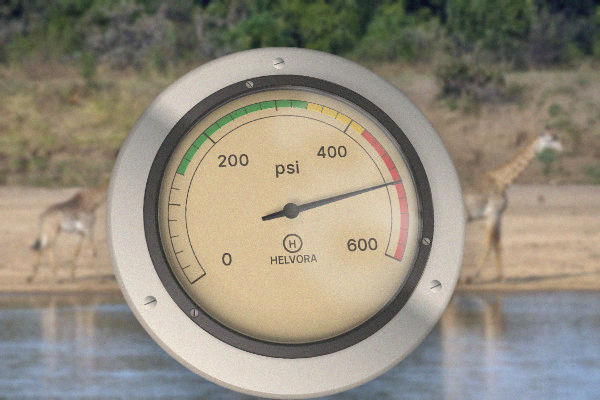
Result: 500 psi
